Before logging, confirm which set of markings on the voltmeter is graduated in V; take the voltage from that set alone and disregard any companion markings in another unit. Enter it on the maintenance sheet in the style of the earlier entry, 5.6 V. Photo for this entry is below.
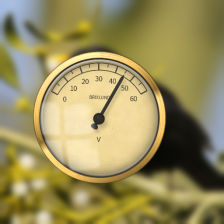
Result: 45 V
